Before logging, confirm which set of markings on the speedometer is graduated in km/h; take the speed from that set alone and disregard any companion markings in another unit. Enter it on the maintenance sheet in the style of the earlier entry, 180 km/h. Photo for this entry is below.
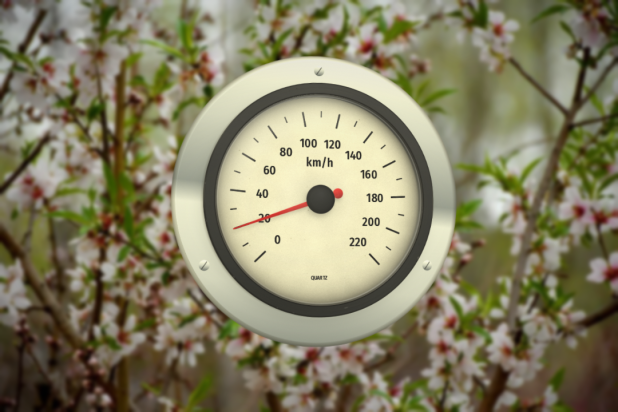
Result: 20 km/h
